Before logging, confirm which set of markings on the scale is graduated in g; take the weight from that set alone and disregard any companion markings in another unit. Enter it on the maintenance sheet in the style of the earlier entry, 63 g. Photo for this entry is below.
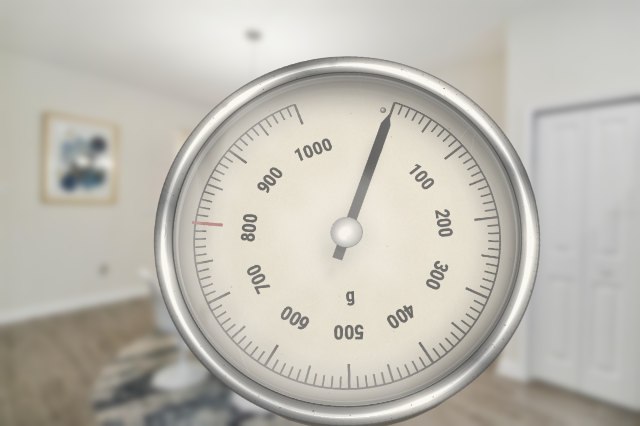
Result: 0 g
